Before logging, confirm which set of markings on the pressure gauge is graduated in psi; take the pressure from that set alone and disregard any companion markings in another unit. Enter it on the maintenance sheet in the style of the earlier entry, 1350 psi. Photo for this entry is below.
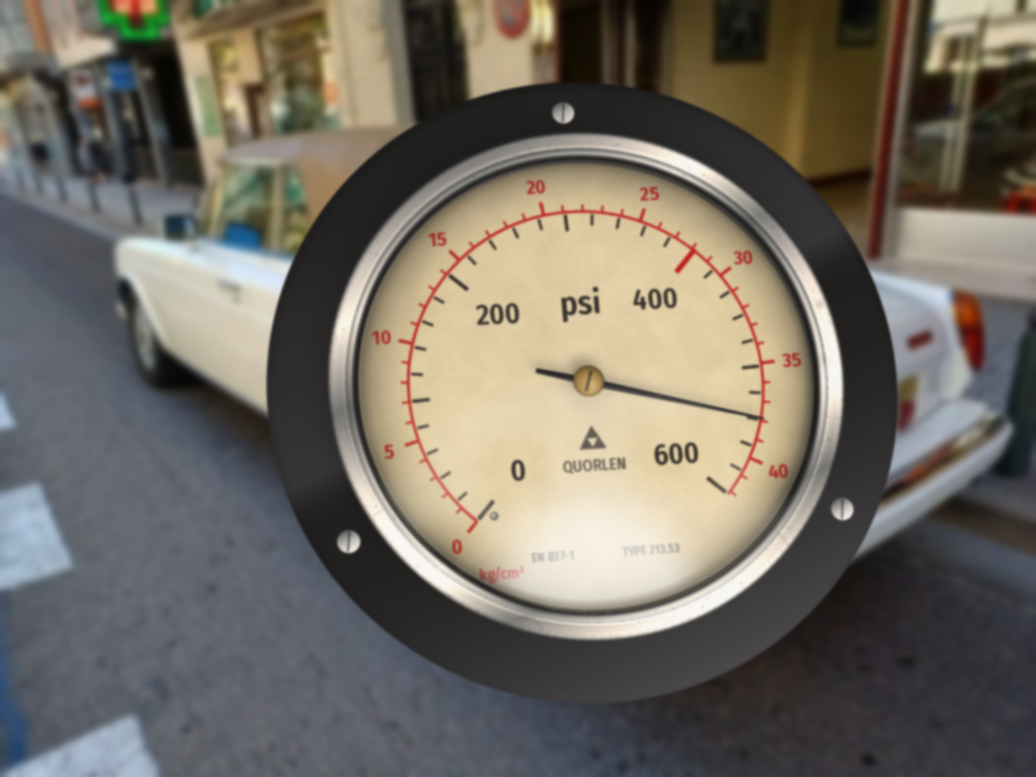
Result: 540 psi
